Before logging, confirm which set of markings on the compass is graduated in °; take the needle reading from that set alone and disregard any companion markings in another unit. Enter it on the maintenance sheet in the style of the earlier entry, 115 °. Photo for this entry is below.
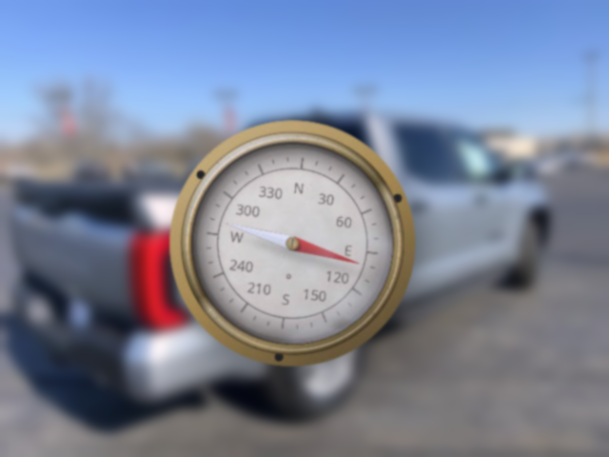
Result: 100 °
